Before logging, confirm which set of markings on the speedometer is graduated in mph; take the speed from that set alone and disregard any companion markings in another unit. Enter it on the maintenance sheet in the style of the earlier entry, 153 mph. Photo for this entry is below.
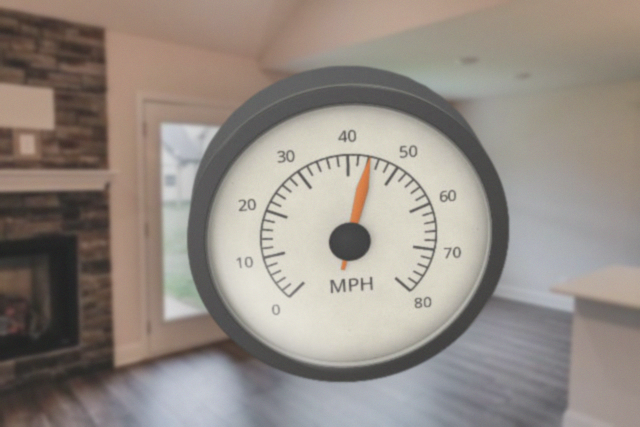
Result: 44 mph
